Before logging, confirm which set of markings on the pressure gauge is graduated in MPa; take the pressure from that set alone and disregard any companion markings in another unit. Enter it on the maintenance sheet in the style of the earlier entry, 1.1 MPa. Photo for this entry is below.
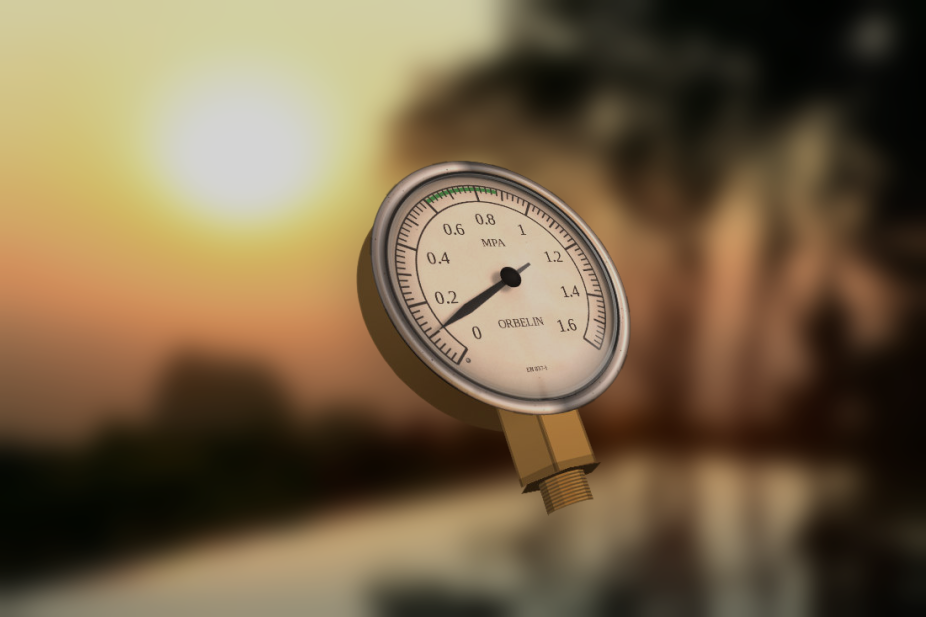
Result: 0.1 MPa
